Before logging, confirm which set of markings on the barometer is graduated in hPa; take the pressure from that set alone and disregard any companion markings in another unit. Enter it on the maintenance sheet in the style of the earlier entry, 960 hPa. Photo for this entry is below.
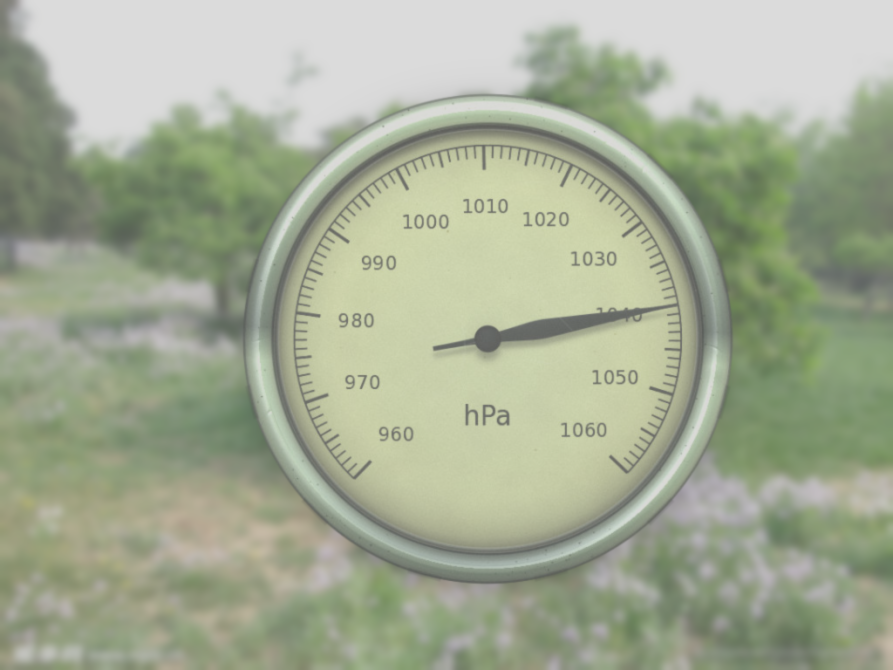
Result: 1040 hPa
